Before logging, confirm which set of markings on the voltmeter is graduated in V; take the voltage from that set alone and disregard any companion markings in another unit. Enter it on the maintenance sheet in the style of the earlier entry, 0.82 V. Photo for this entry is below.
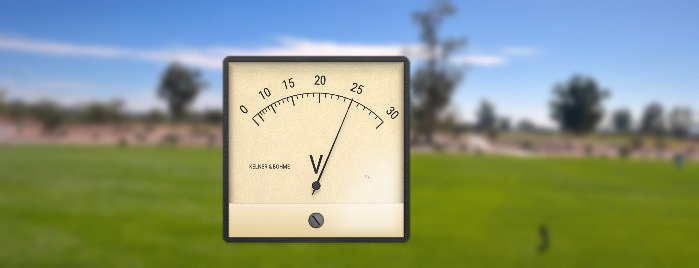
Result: 25 V
